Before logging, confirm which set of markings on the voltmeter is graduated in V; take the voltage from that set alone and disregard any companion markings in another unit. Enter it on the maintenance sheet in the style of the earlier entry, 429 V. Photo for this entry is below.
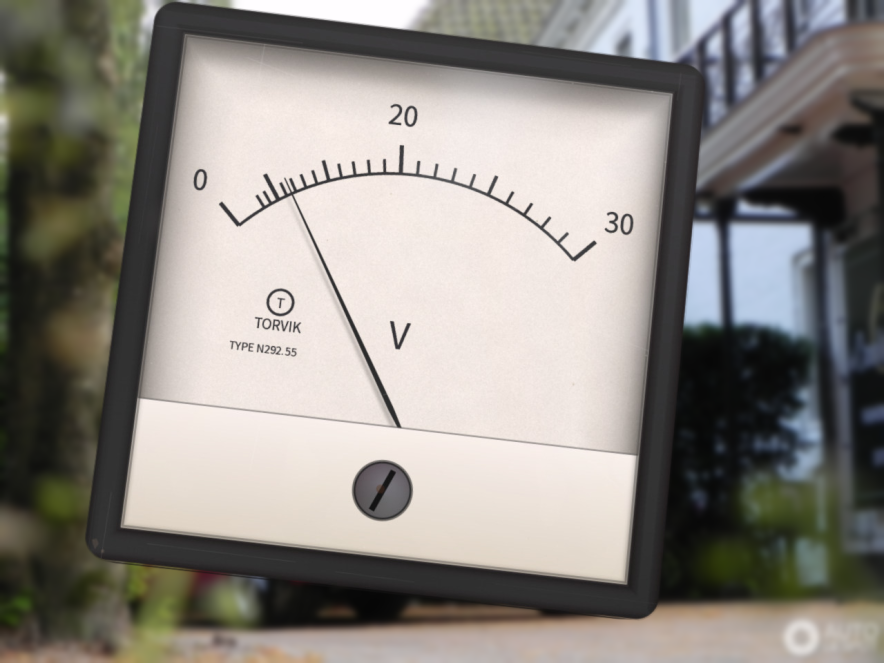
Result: 11.5 V
